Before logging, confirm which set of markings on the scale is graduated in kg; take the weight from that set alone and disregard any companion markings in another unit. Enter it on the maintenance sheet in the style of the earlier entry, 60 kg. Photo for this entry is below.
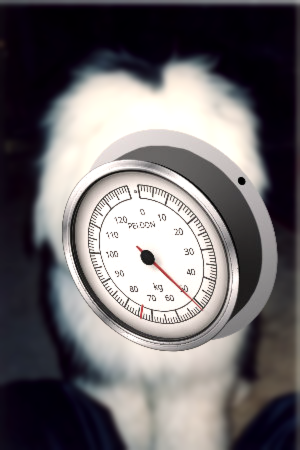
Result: 50 kg
